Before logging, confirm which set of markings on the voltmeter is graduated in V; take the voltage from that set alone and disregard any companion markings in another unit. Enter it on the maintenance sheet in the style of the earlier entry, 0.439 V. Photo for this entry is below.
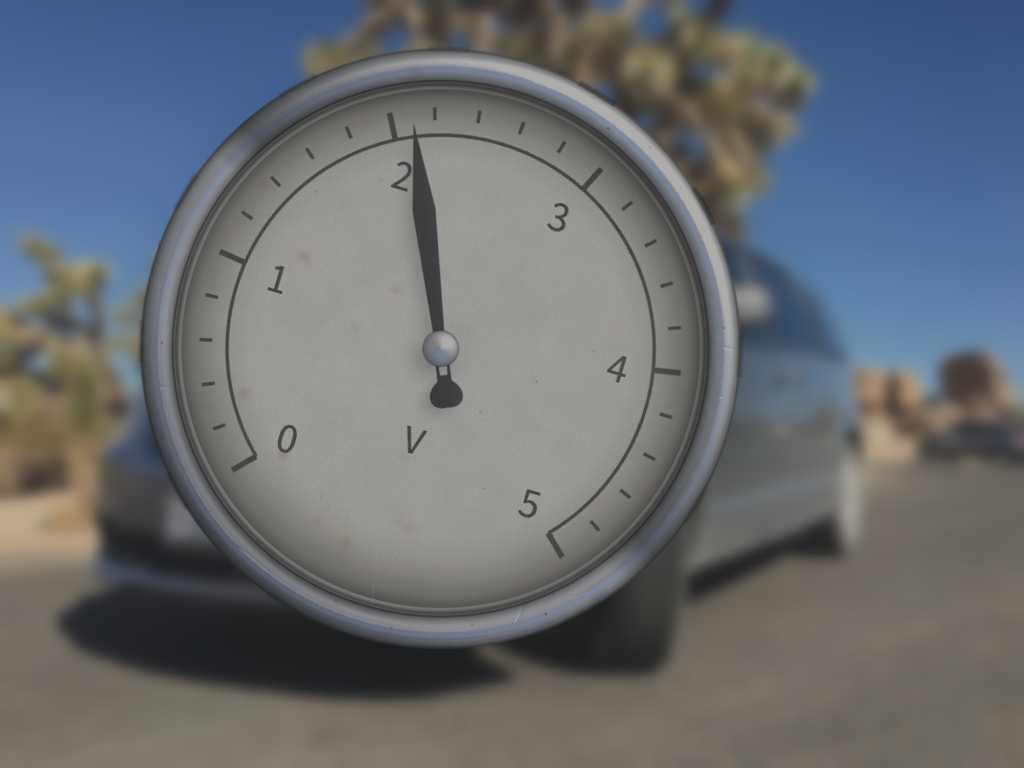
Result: 2.1 V
